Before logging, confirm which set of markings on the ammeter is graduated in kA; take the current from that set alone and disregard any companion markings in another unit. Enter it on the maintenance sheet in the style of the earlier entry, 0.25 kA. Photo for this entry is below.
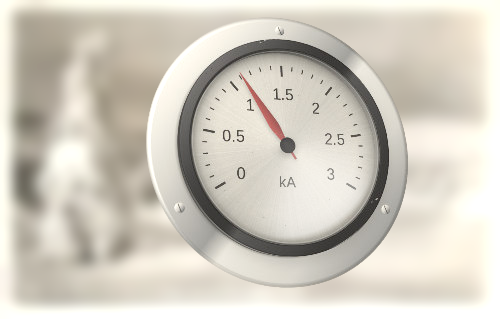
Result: 1.1 kA
